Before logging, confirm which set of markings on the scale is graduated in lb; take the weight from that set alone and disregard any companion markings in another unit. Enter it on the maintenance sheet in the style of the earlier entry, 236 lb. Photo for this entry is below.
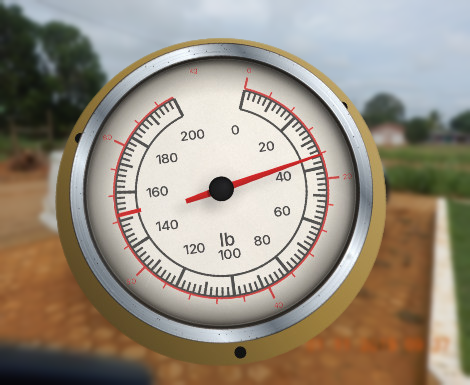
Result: 36 lb
